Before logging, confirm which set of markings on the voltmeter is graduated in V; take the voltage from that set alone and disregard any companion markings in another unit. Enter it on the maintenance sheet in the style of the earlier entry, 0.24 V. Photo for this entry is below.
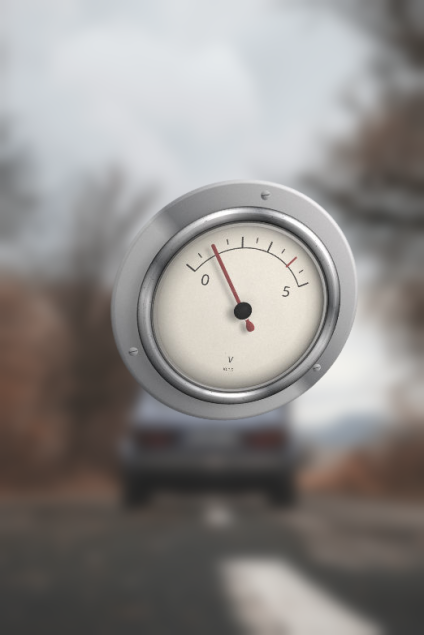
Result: 1 V
